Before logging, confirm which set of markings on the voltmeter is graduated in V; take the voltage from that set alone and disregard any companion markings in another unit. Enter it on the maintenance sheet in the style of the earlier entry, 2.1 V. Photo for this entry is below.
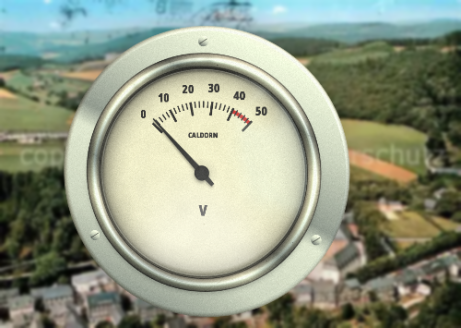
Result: 2 V
